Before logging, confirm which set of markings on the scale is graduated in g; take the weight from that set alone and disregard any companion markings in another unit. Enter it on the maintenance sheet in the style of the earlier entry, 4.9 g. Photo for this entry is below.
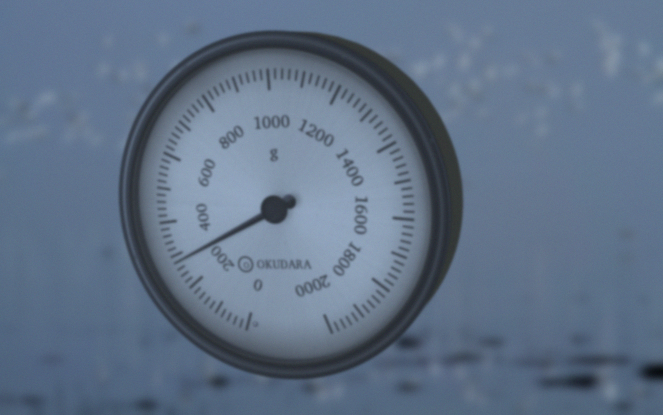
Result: 280 g
